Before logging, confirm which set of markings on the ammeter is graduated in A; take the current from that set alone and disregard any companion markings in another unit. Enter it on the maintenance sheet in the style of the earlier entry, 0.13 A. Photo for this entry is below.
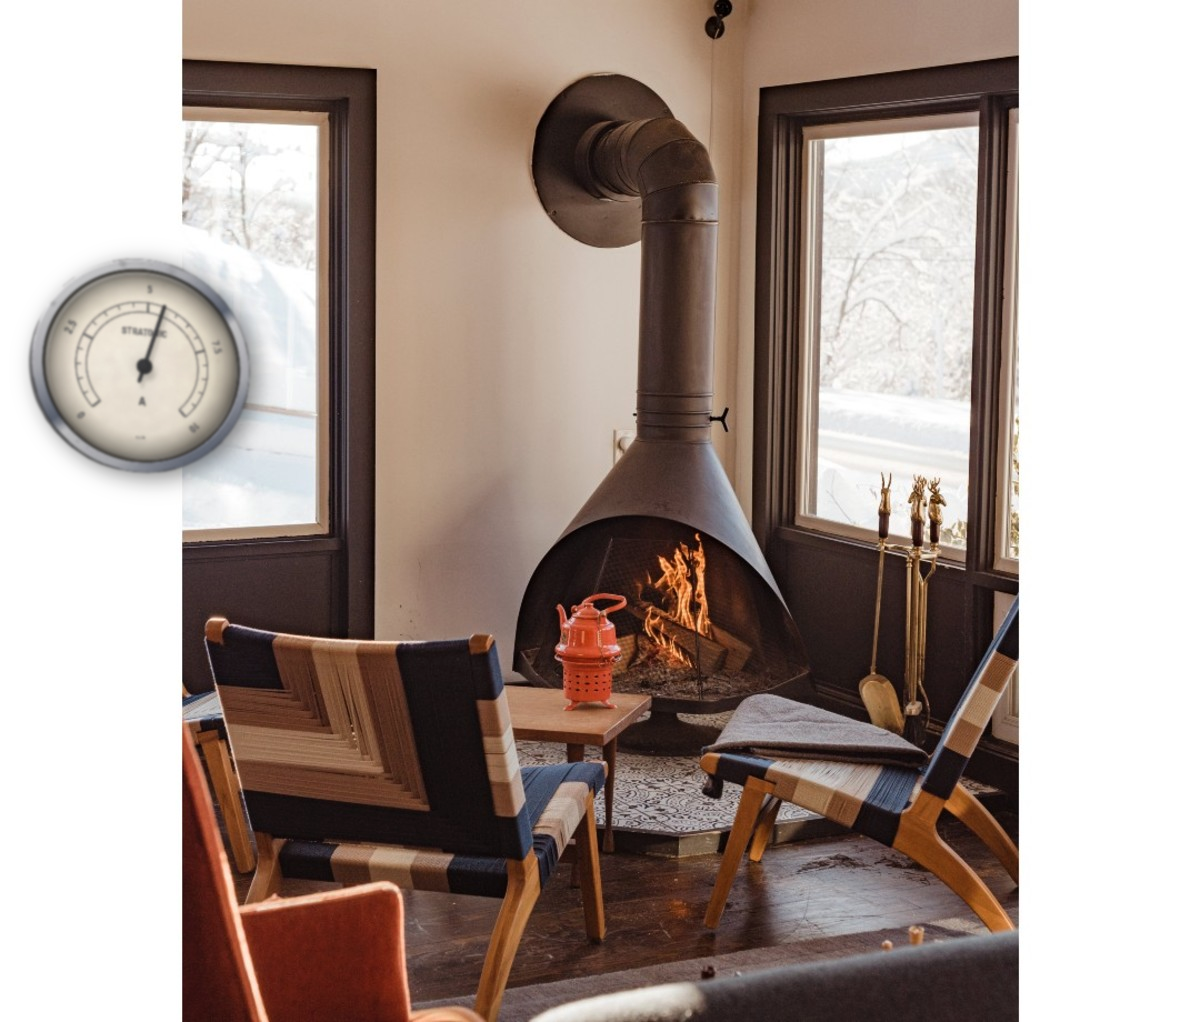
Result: 5.5 A
